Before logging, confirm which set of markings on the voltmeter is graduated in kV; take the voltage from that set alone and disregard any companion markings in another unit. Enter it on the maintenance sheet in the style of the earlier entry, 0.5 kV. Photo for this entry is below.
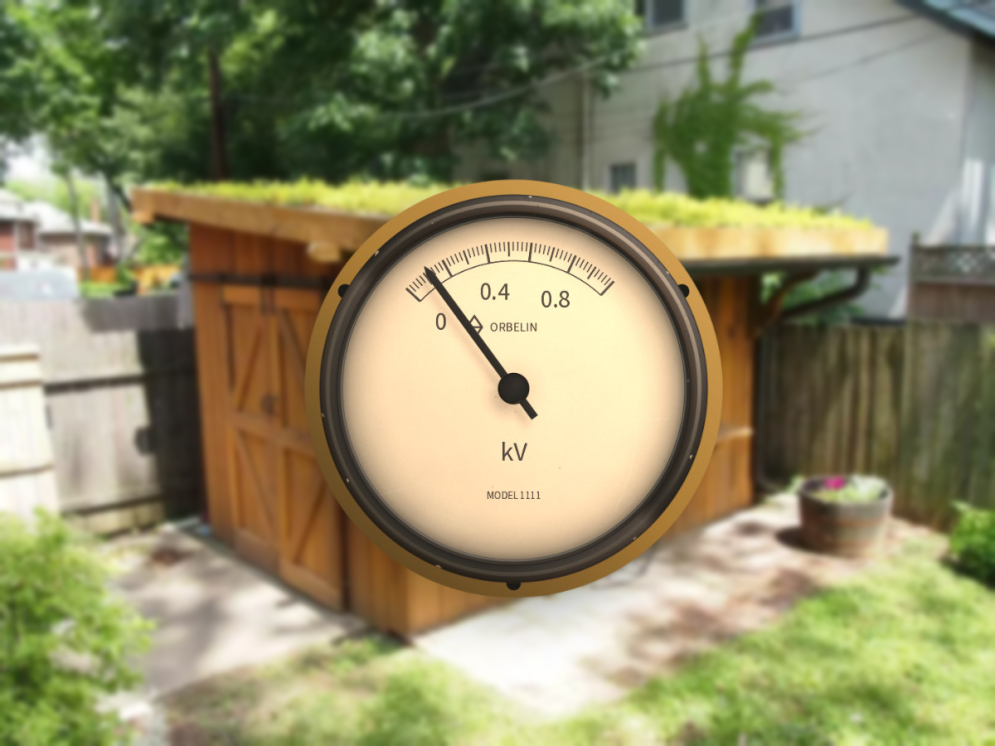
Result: 0.12 kV
